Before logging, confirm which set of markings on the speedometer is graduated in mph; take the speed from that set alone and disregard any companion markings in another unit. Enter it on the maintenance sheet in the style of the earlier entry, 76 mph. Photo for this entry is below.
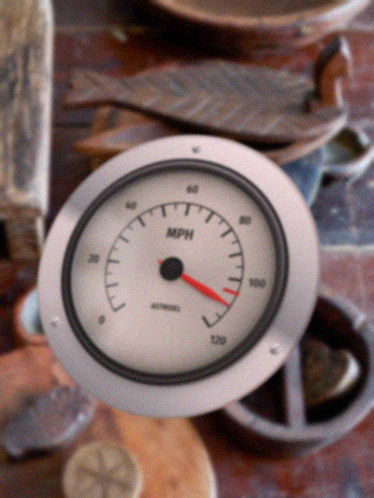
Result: 110 mph
